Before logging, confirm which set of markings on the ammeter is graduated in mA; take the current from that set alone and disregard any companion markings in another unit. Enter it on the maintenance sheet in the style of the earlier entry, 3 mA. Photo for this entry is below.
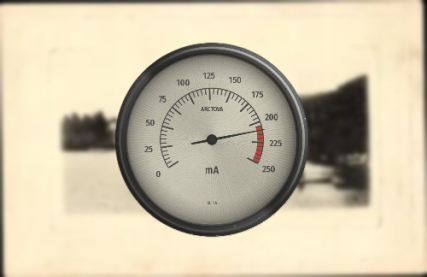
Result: 210 mA
